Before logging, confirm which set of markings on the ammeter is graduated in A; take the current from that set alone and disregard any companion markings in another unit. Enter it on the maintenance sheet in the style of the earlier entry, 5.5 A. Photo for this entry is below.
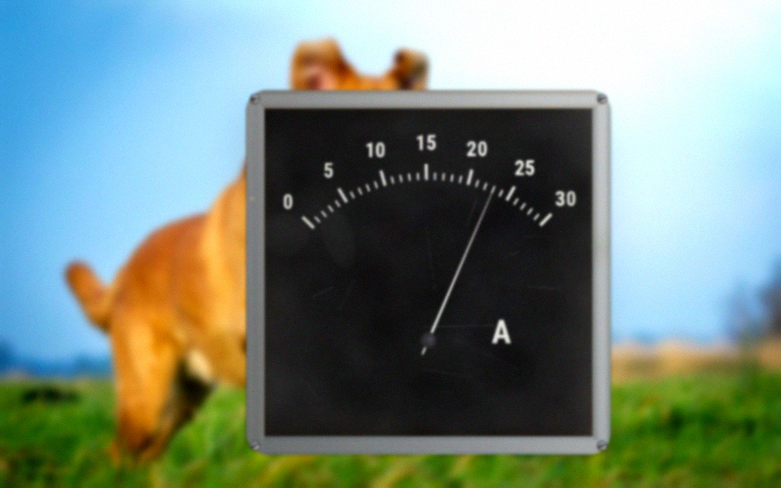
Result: 23 A
